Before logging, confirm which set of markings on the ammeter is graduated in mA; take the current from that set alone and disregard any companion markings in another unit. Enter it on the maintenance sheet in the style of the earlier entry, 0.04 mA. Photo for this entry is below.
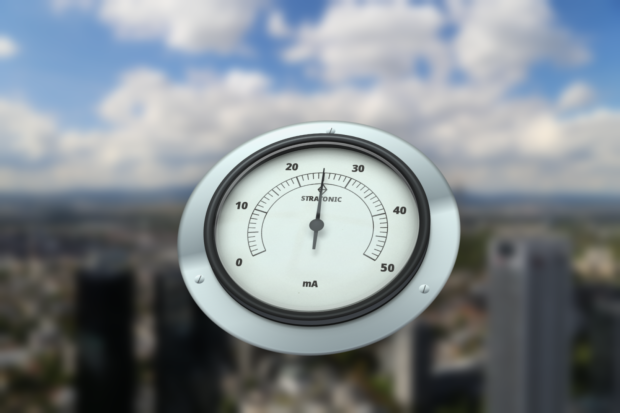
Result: 25 mA
